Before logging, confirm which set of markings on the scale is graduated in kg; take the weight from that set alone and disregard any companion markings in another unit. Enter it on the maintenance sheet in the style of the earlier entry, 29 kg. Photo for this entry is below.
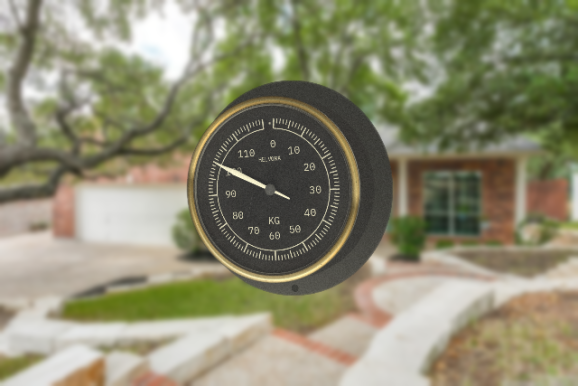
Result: 100 kg
